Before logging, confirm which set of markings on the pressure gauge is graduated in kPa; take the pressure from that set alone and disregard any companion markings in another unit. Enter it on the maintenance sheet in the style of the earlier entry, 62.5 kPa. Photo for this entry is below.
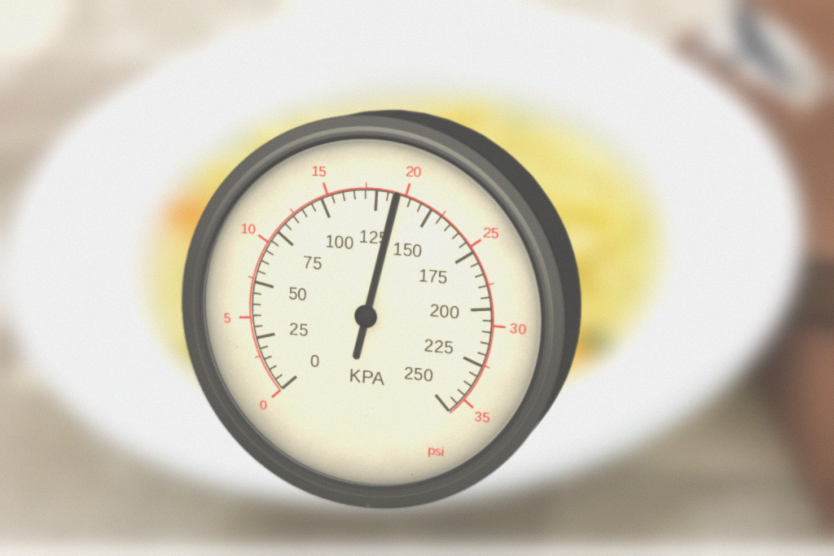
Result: 135 kPa
